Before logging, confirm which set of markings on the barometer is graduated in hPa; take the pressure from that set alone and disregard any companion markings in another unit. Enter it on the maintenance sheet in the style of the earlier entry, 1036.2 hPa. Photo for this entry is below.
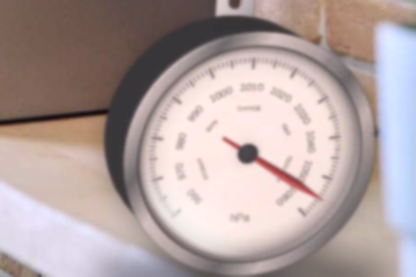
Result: 1055 hPa
